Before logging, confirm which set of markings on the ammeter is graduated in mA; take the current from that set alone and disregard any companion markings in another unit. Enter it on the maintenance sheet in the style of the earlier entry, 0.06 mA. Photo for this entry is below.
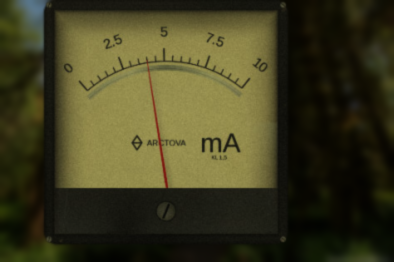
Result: 4 mA
